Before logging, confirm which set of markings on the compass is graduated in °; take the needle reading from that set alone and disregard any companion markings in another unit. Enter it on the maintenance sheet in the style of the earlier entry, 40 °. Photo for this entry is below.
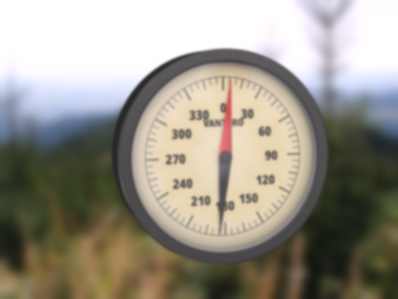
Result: 5 °
